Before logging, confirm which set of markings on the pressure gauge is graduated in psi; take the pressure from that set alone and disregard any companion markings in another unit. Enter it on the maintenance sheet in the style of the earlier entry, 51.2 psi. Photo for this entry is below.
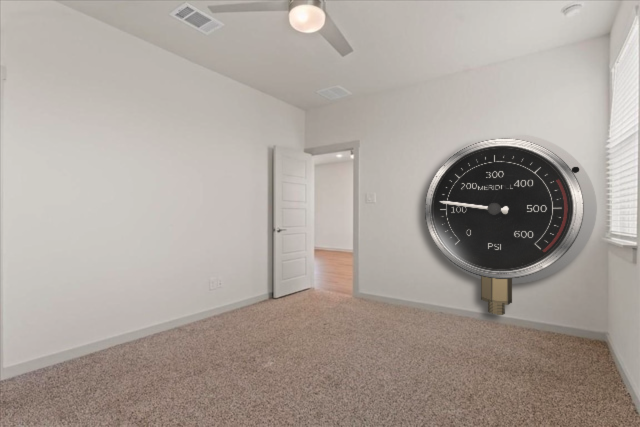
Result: 120 psi
